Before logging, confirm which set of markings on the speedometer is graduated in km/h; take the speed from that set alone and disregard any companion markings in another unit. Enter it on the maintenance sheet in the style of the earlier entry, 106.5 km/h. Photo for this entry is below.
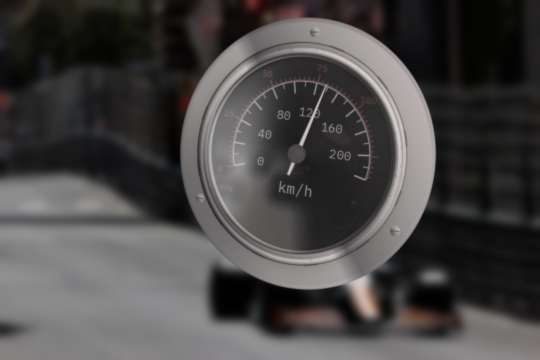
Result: 130 km/h
